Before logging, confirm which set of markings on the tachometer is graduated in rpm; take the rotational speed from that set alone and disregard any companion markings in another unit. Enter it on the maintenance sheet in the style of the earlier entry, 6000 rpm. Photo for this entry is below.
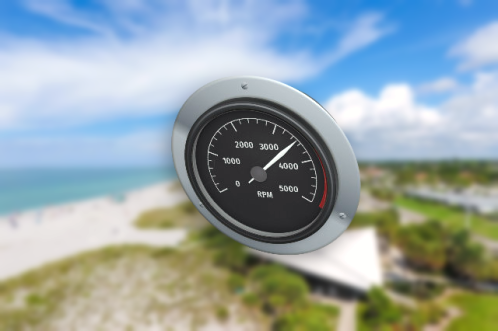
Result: 3500 rpm
